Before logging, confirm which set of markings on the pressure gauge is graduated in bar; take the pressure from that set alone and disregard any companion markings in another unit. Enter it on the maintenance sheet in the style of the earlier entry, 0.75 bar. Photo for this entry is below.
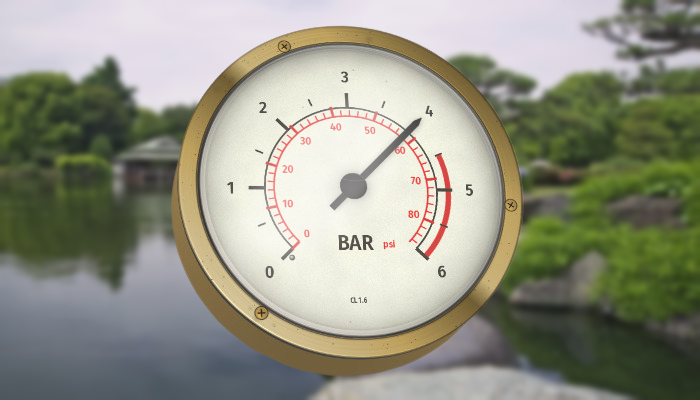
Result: 4 bar
